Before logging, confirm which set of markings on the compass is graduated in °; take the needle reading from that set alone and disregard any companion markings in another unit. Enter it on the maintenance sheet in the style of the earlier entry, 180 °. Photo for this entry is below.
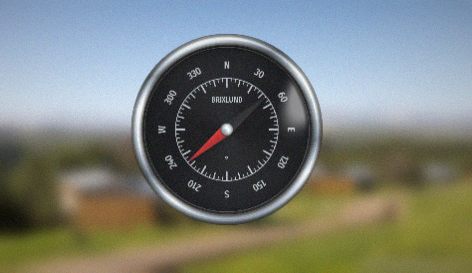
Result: 230 °
